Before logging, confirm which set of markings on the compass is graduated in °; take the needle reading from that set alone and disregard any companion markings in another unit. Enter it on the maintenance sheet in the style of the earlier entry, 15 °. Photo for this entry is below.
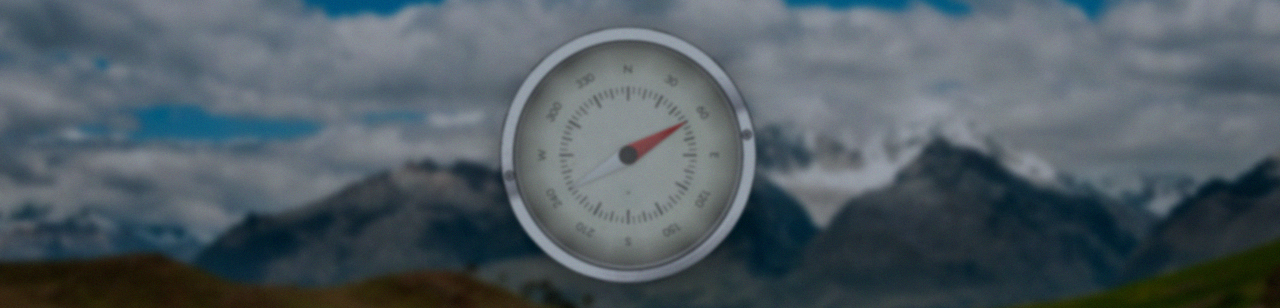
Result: 60 °
